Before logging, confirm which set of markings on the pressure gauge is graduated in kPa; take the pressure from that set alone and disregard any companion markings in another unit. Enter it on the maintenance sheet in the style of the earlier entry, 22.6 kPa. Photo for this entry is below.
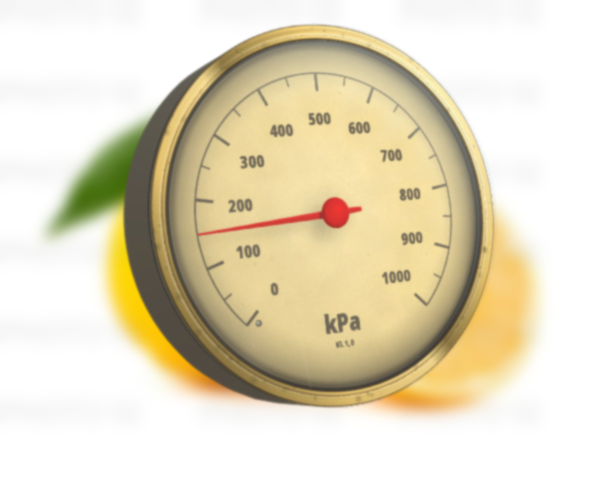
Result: 150 kPa
